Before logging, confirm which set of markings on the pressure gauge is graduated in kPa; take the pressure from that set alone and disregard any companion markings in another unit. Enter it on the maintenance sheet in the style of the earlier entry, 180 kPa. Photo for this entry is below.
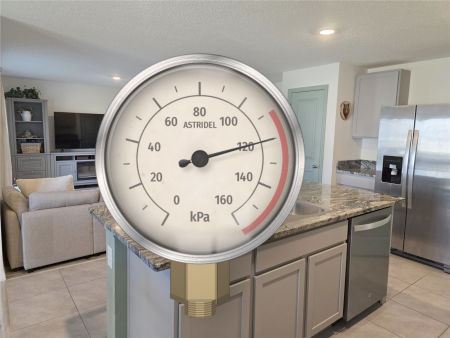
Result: 120 kPa
